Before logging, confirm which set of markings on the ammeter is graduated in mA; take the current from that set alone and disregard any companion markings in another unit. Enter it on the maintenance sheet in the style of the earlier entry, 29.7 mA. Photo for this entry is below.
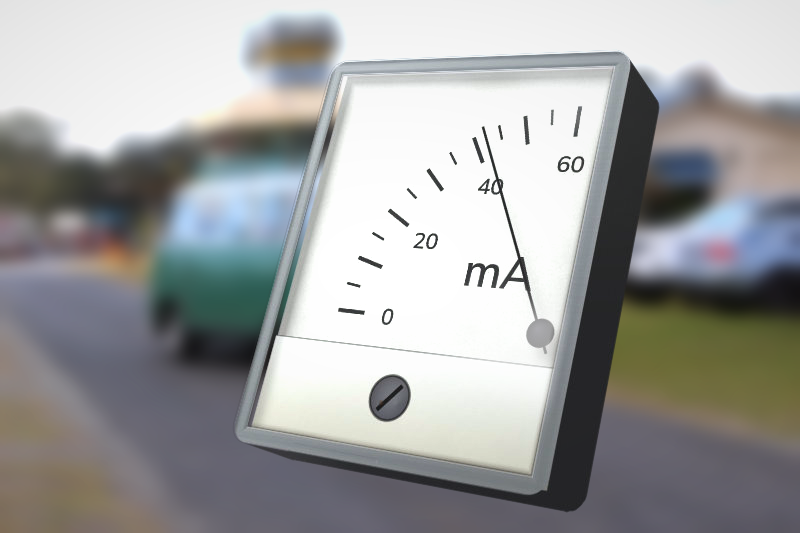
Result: 42.5 mA
